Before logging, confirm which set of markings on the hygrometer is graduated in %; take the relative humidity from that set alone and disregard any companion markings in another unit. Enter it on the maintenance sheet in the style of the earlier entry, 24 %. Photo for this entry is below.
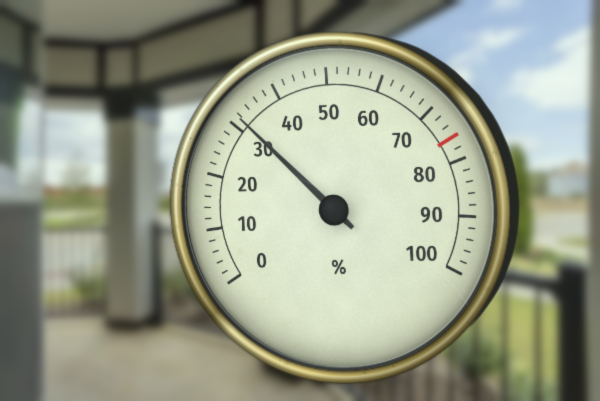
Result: 32 %
